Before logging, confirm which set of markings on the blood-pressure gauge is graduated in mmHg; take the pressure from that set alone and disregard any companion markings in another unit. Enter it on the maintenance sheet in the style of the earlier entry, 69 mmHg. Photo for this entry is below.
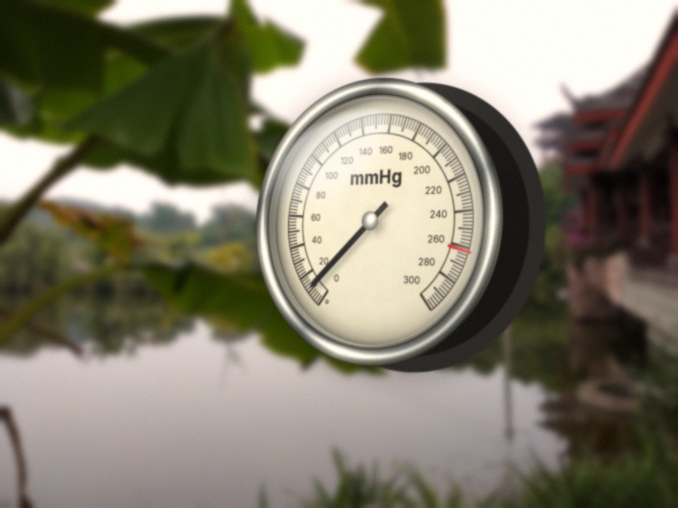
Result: 10 mmHg
